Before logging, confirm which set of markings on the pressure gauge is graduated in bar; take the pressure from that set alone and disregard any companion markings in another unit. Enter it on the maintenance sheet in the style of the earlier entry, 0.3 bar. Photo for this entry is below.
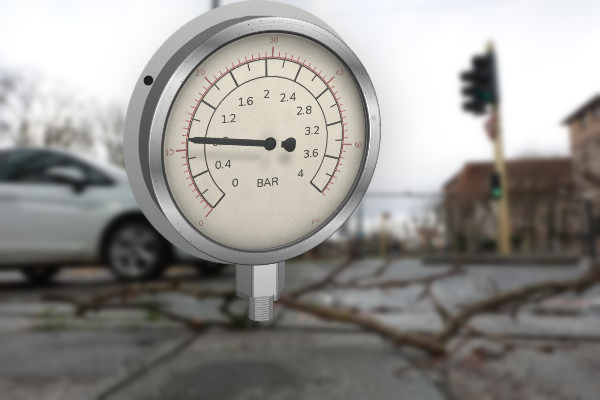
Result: 0.8 bar
